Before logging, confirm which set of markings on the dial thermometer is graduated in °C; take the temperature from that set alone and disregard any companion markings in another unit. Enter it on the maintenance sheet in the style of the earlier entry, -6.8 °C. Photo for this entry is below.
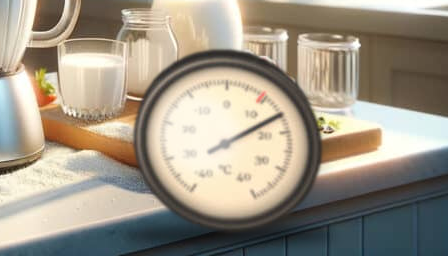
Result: 15 °C
